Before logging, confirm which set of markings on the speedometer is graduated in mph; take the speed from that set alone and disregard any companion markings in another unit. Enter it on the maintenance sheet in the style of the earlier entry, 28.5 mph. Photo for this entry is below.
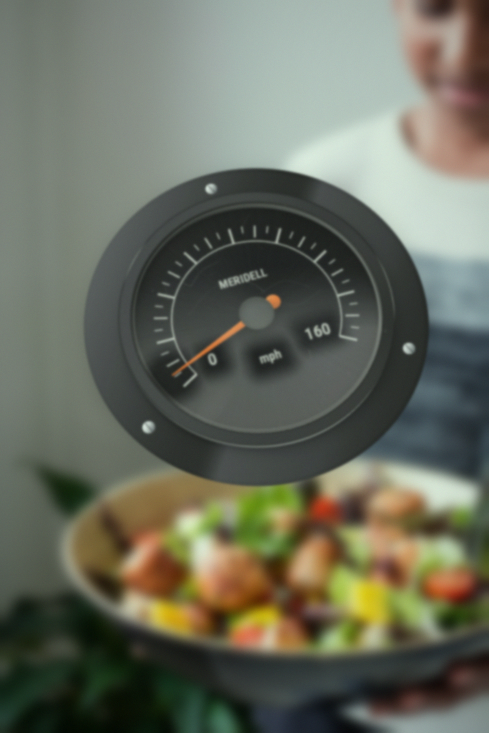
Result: 5 mph
